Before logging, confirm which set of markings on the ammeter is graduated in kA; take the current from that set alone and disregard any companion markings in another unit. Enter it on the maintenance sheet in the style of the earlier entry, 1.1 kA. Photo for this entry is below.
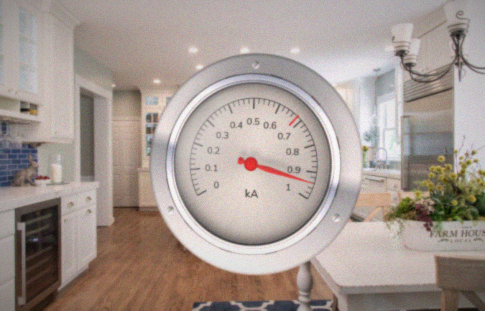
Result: 0.94 kA
